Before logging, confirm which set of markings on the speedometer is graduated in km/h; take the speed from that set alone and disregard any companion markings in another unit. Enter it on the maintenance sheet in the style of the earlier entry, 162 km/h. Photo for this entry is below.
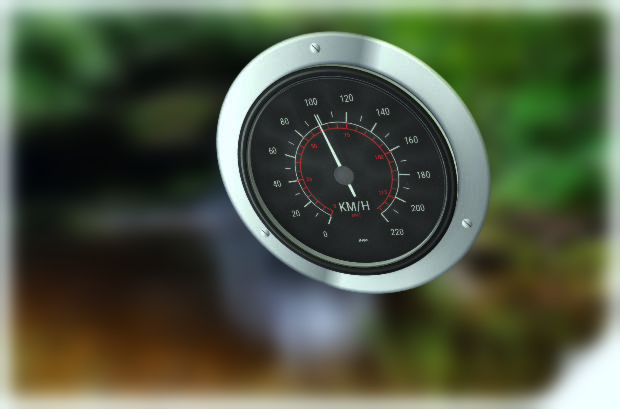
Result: 100 km/h
